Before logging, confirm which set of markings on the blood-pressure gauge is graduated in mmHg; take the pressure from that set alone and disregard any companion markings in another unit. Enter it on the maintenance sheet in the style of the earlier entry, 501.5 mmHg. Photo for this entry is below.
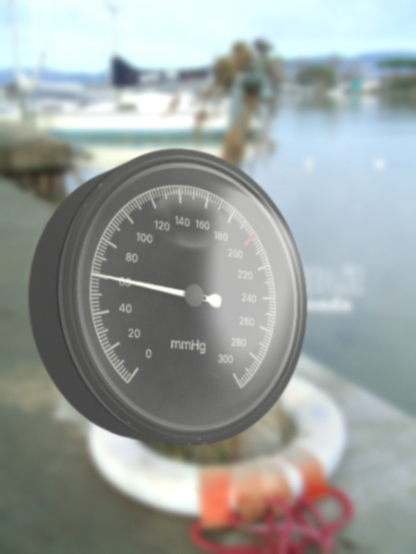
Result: 60 mmHg
